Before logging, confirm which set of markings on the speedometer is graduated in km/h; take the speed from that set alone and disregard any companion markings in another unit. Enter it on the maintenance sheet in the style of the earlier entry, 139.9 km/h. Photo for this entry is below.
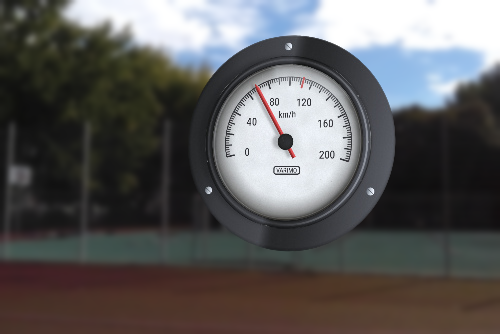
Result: 70 km/h
